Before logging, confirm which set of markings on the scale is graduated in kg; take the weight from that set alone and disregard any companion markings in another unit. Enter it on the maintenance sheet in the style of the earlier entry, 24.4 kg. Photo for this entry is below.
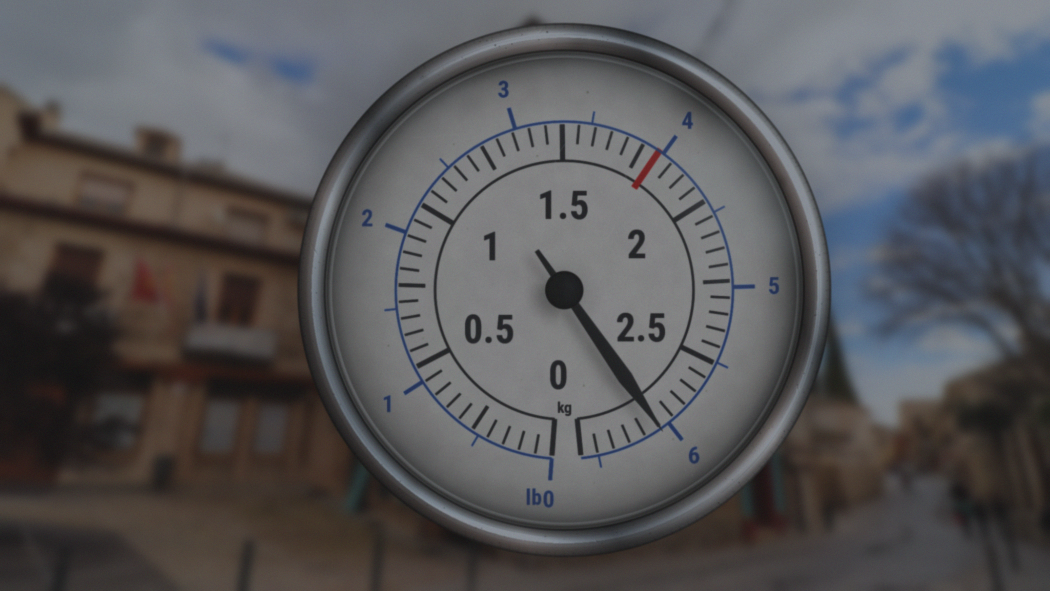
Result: 2.75 kg
